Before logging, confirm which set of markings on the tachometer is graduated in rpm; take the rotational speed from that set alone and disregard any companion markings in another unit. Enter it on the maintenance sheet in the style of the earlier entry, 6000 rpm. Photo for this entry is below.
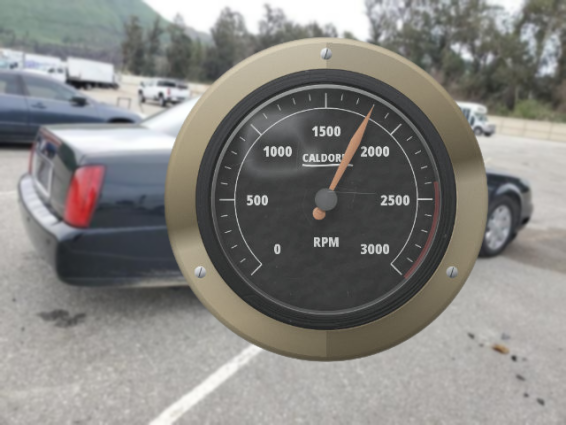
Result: 1800 rpm
